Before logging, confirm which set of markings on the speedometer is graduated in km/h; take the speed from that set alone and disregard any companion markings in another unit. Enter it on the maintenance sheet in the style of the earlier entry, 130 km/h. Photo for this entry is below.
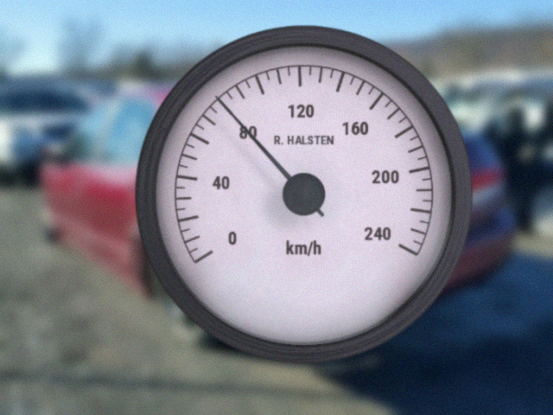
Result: 80 km/h
